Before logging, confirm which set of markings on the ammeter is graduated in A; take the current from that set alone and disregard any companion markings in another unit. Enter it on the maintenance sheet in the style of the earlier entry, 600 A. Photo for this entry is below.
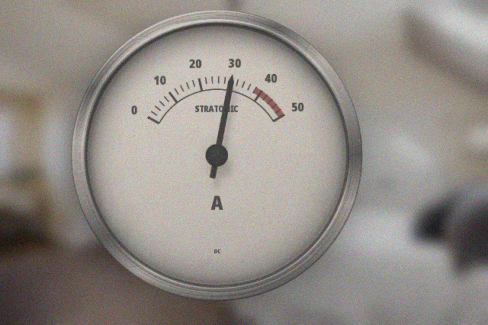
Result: 30 A
